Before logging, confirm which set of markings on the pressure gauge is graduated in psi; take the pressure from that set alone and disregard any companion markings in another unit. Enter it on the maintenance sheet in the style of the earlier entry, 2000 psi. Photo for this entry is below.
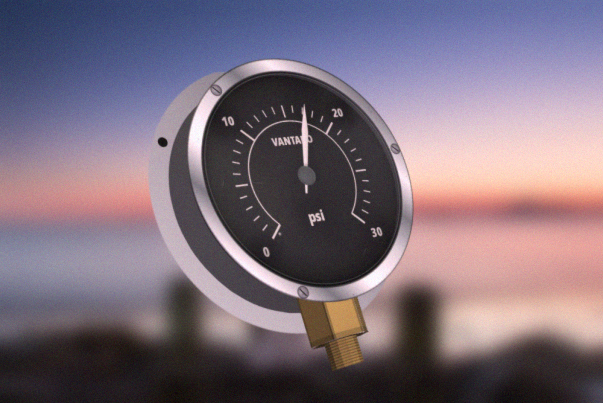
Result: 17 psi
